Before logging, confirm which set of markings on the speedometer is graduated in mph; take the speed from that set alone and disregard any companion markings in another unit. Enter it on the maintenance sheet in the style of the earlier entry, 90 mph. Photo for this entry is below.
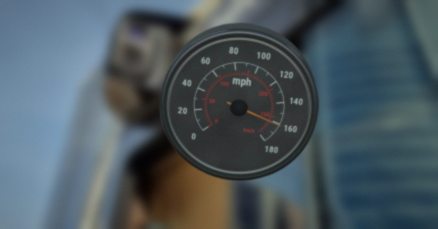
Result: 160 mph
